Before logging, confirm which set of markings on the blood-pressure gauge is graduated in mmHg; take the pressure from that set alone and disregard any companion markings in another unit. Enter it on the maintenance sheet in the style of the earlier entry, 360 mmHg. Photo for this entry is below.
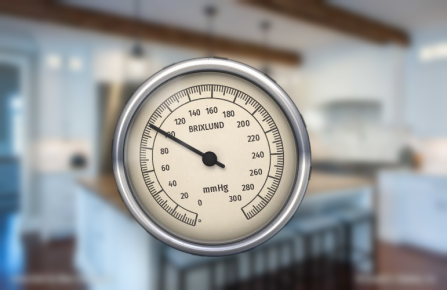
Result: 100 mmHg
